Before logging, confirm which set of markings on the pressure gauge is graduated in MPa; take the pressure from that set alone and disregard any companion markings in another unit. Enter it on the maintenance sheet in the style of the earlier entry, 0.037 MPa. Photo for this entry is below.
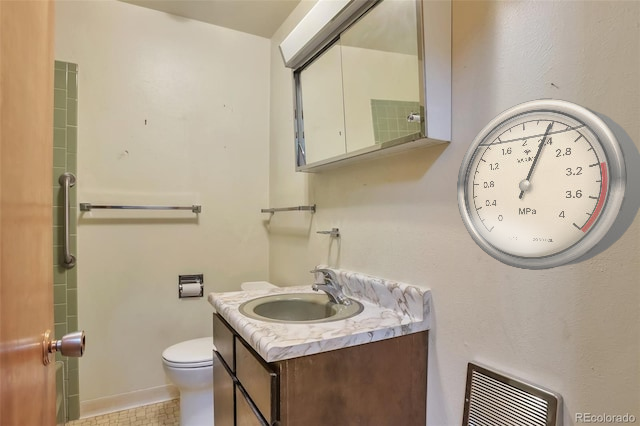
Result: 2.4 MPa
